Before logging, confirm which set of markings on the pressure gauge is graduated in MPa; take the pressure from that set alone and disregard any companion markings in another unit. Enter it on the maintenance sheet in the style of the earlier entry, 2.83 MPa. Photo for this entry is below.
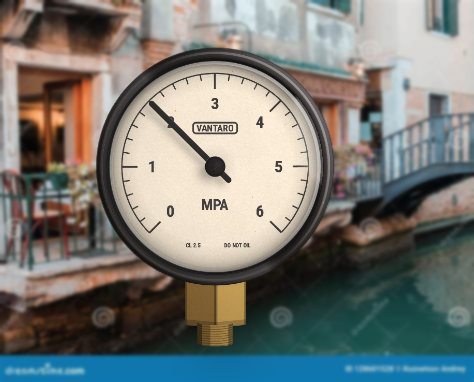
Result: 2 MPa
